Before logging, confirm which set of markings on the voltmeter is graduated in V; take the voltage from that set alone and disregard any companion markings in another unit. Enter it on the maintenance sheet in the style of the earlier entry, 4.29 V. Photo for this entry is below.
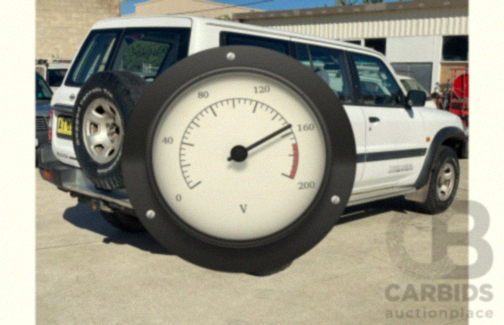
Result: 155 V
